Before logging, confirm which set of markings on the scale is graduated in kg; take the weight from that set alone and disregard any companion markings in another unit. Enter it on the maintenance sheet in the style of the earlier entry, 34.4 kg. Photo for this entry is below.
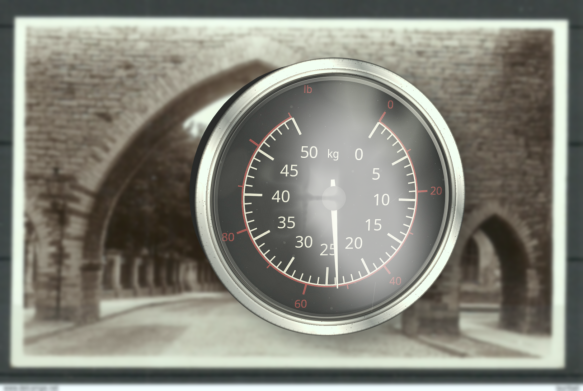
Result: 24 kg
